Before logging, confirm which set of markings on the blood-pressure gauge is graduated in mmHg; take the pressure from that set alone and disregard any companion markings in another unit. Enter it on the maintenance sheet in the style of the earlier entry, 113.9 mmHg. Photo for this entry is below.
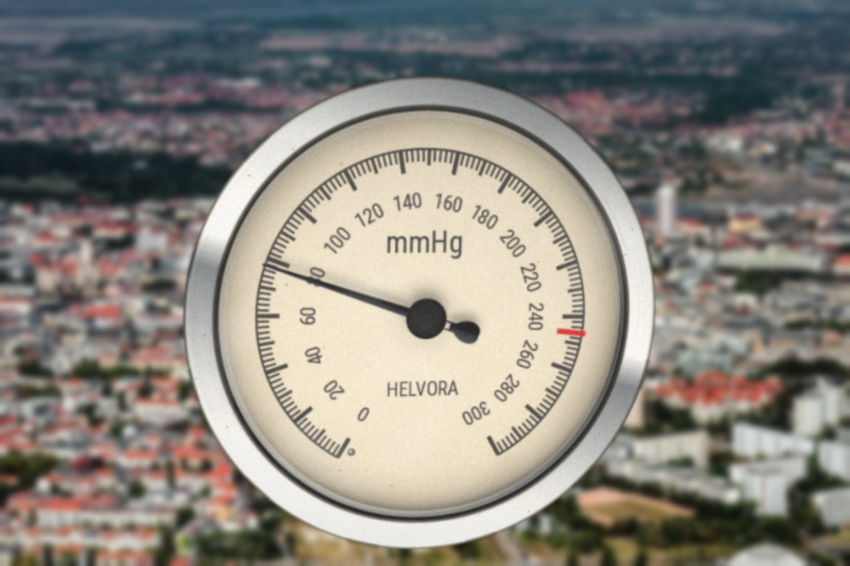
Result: 78 mmHg
